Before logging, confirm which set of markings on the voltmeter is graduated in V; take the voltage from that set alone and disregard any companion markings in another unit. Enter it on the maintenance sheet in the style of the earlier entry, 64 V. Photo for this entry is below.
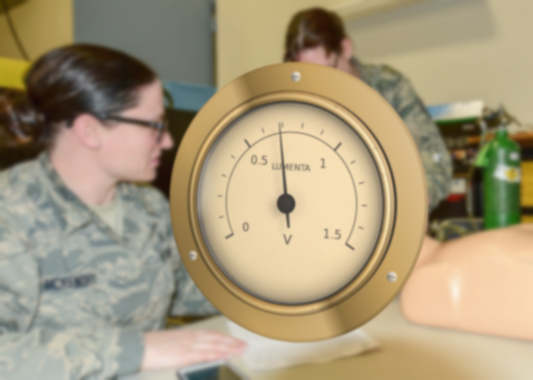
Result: 0.7 V
